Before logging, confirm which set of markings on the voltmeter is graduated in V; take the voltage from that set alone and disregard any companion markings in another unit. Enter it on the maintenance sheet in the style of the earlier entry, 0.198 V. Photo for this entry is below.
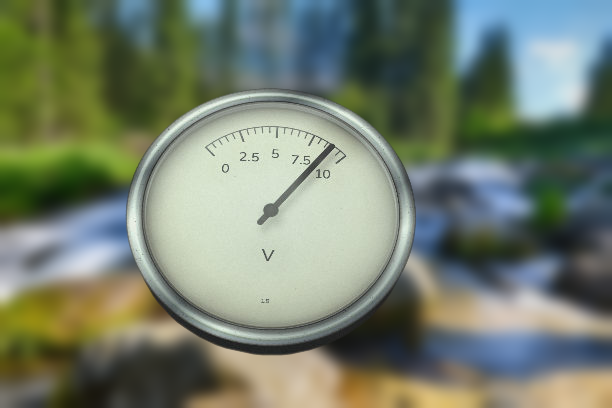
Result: 9 V
